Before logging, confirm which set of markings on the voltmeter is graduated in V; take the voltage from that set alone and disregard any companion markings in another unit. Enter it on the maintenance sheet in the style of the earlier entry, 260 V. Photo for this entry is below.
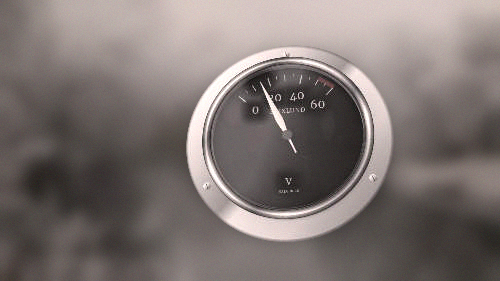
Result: 15 V
